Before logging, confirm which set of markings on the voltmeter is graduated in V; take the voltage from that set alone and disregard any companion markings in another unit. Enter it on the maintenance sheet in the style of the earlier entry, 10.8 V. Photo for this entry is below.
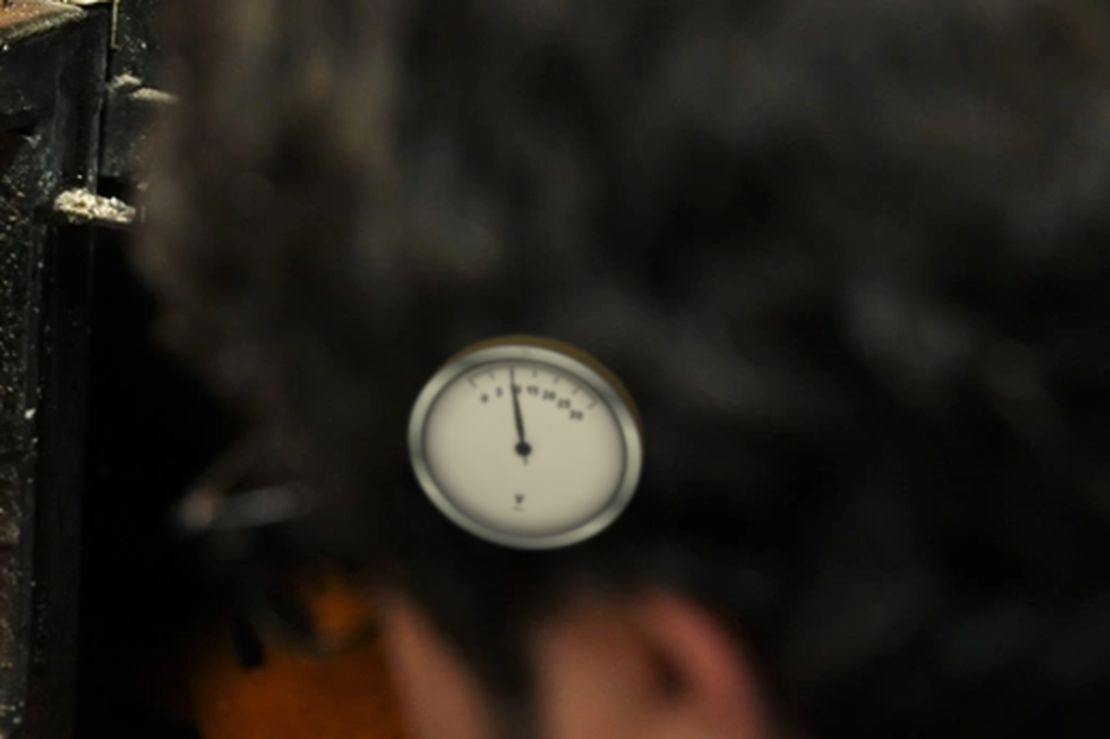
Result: 10 V
